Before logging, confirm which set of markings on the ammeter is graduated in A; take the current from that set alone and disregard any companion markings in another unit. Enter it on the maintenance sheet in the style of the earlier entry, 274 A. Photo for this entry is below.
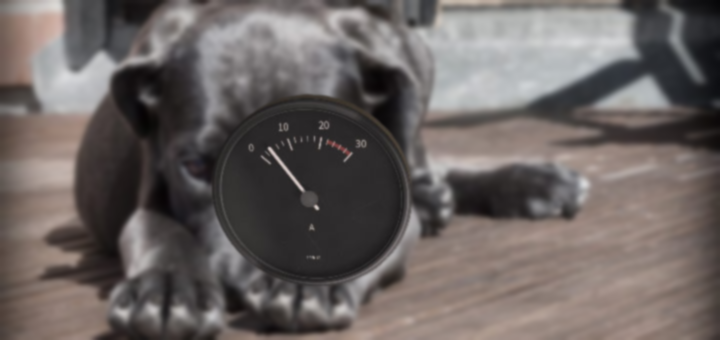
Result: 4 A
